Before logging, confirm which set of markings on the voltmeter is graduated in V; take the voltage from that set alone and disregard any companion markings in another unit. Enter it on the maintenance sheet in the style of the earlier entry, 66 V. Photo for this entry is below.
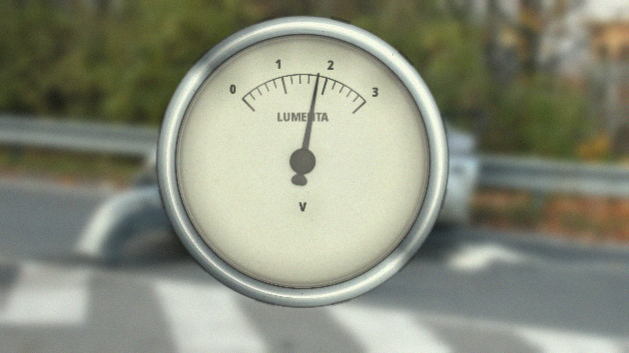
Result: 1.8 V
